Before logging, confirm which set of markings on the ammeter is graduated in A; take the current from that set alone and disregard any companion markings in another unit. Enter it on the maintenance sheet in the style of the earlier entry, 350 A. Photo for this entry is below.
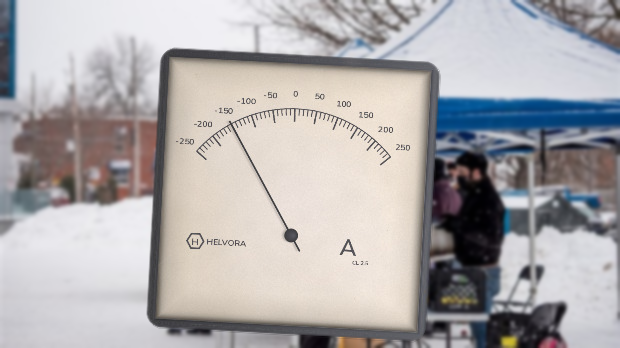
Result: -150 A
